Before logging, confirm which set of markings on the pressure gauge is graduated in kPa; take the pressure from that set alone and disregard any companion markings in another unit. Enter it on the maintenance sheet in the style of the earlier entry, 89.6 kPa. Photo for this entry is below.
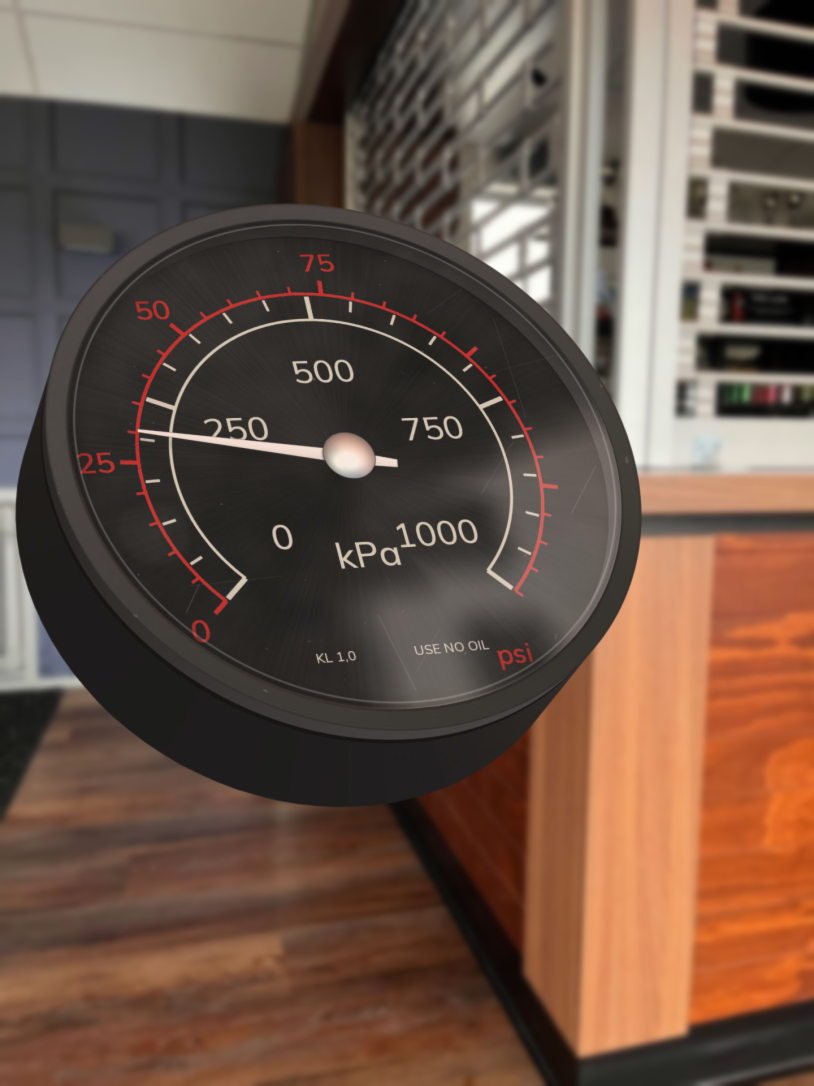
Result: 200 kPa
